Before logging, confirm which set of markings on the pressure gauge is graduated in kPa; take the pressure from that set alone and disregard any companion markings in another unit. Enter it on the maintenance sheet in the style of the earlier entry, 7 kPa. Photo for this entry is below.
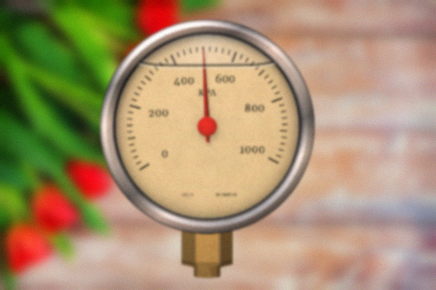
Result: 500 kPa
